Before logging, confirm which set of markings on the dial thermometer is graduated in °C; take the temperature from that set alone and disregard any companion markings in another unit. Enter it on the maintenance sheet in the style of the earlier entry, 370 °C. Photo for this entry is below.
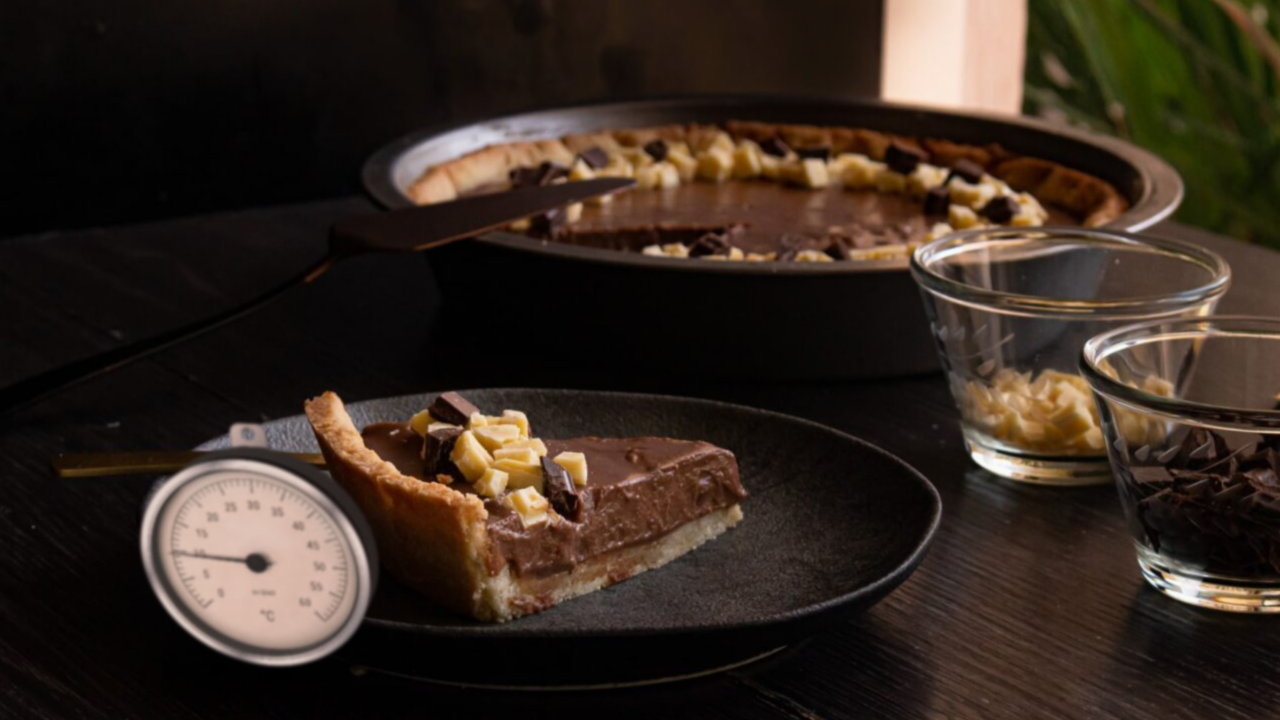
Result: 10 °C
